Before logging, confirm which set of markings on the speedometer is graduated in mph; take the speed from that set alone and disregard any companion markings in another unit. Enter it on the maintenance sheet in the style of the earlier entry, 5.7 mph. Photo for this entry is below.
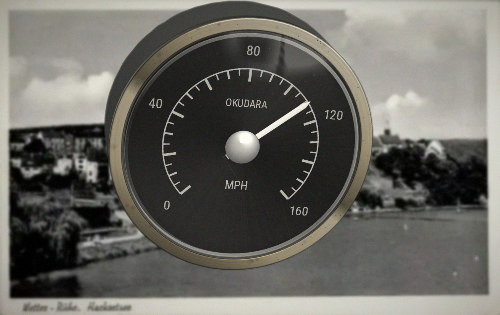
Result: 110 mph
